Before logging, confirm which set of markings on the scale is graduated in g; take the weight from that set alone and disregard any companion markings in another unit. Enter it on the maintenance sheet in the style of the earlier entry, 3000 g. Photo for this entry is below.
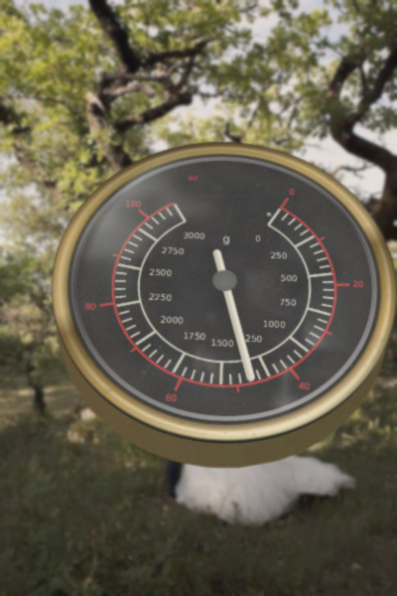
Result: 1350 g
